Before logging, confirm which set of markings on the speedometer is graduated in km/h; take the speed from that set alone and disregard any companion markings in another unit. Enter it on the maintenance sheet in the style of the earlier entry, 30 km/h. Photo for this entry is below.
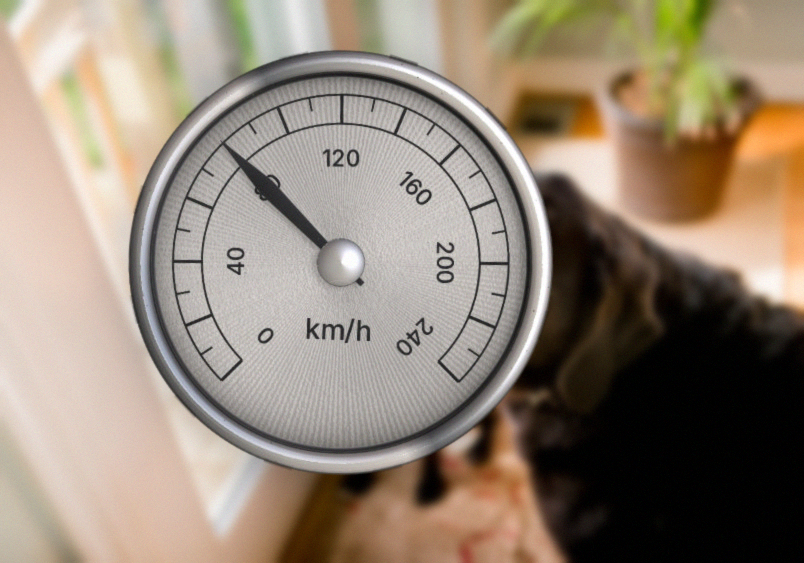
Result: 80 km/h
